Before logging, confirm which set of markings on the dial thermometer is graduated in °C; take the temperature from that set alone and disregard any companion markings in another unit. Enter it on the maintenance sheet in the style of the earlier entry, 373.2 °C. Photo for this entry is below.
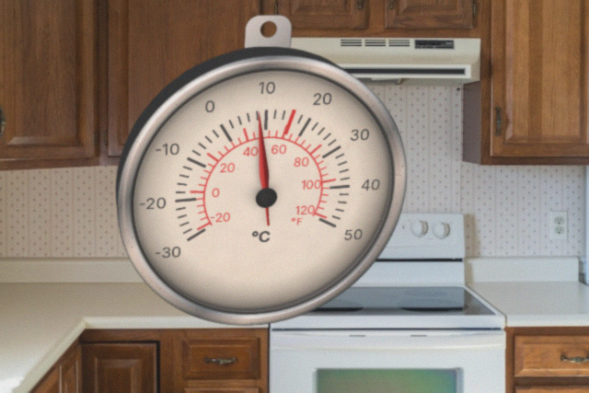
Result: 8 °C
